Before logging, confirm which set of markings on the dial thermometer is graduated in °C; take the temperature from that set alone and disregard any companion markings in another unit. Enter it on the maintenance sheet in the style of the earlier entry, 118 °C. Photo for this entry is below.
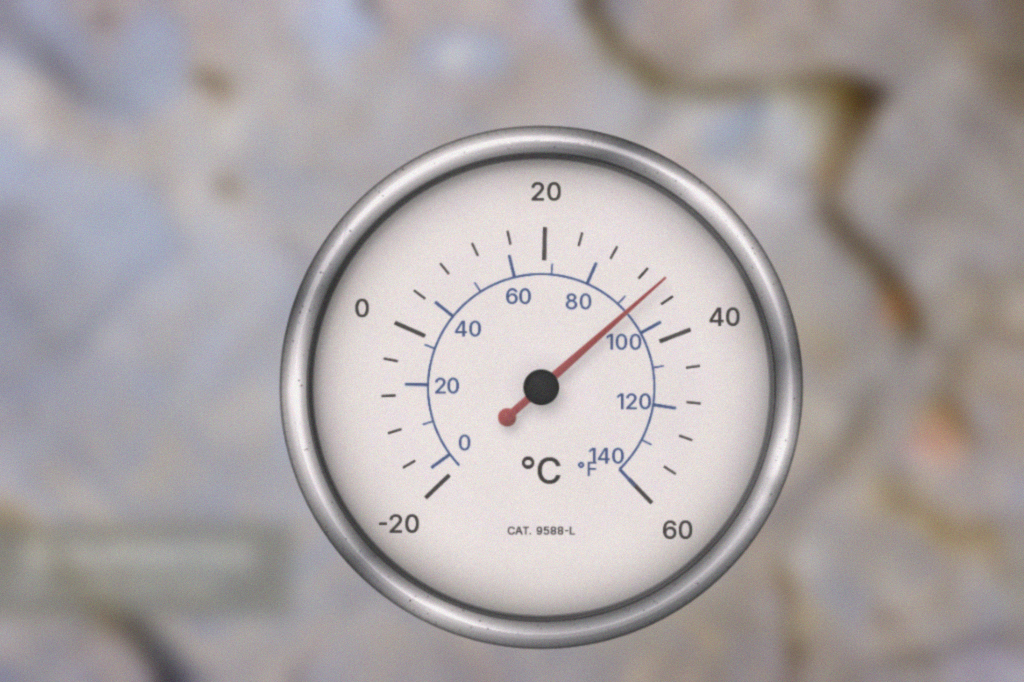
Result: 34 °C
